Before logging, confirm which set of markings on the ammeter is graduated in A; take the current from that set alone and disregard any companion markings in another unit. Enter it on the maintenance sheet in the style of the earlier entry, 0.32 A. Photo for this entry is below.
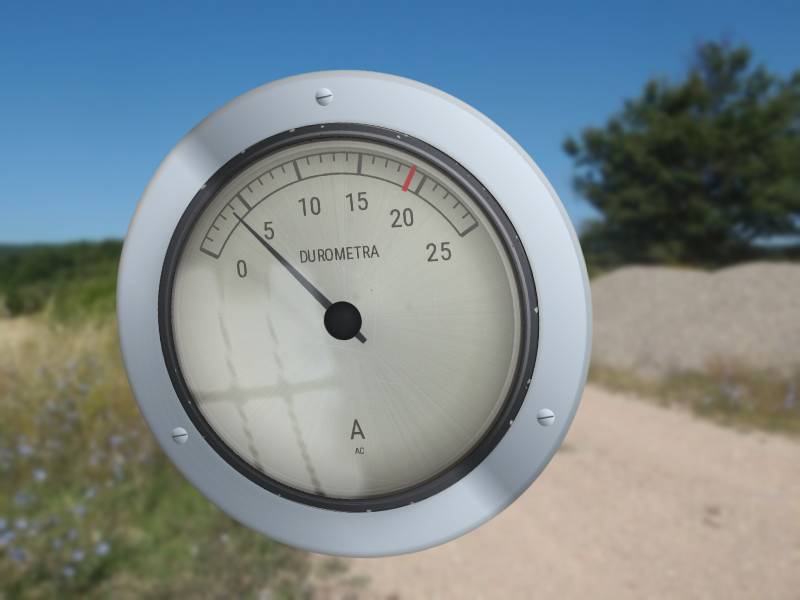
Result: 4 A
